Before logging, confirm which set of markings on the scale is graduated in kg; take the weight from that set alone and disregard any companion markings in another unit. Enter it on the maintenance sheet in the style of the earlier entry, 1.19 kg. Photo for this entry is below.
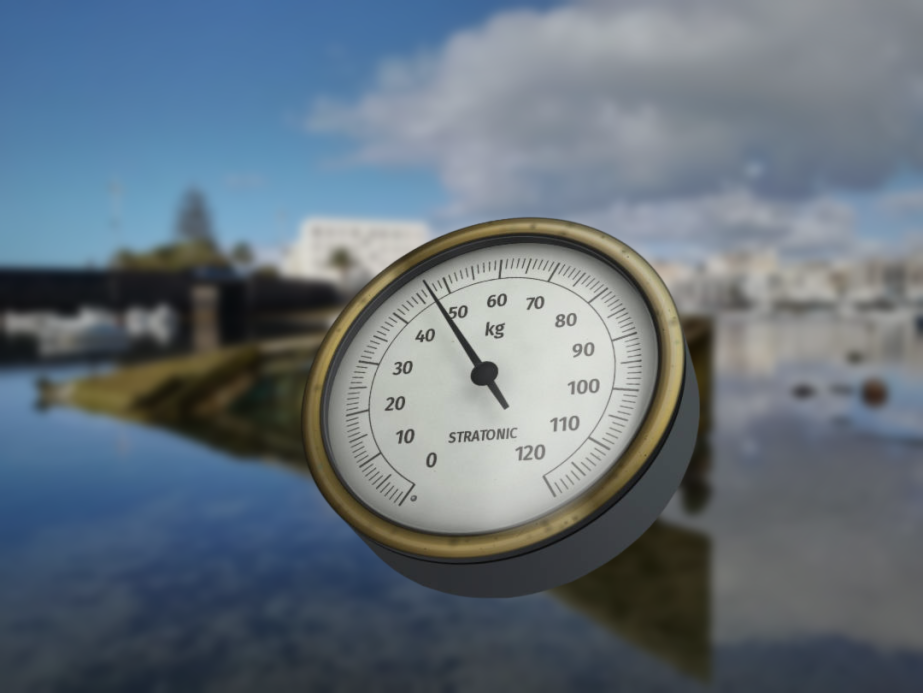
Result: 47 kg
